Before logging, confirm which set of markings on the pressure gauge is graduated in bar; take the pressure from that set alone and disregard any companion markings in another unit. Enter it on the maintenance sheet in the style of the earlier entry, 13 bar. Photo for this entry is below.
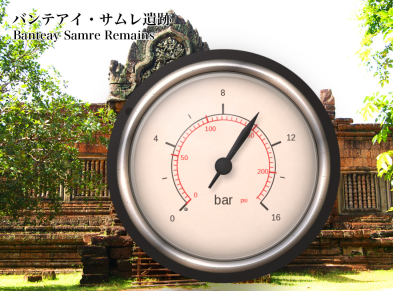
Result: 10 bar
